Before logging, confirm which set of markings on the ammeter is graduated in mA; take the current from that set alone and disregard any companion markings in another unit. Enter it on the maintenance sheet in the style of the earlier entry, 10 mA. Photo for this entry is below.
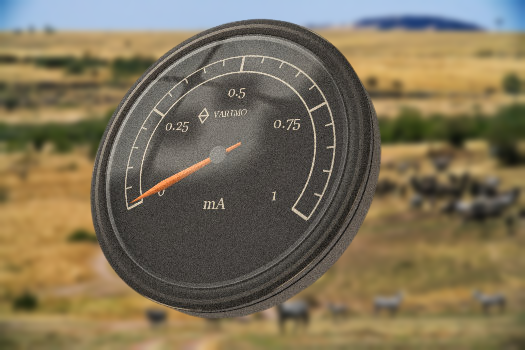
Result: 0 mA
